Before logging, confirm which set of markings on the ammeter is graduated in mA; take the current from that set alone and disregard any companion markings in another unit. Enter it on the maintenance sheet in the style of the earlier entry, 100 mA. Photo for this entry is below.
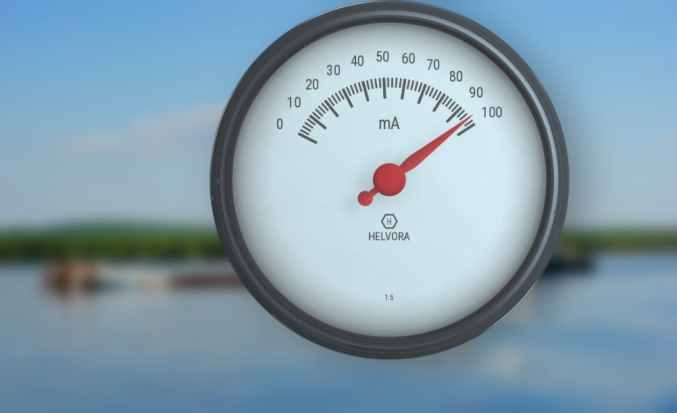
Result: 96 mA
